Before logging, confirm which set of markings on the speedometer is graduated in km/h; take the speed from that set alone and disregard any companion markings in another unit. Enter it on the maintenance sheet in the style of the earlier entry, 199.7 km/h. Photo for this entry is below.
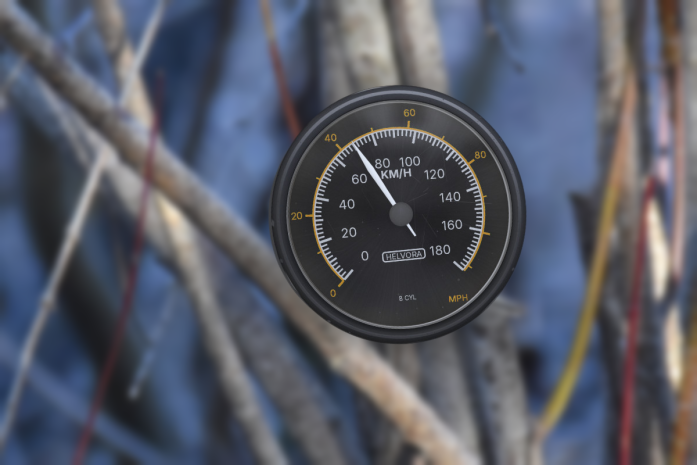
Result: 70 km/h
